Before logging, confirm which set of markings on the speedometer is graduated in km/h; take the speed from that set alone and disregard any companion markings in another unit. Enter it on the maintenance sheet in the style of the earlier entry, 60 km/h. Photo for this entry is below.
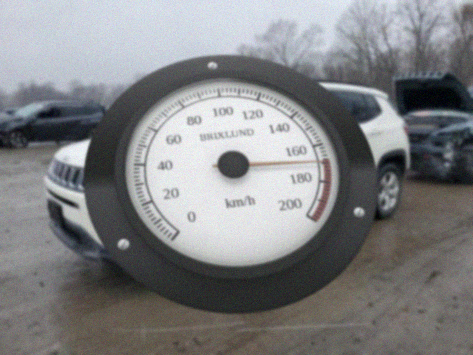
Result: 170 km/h
